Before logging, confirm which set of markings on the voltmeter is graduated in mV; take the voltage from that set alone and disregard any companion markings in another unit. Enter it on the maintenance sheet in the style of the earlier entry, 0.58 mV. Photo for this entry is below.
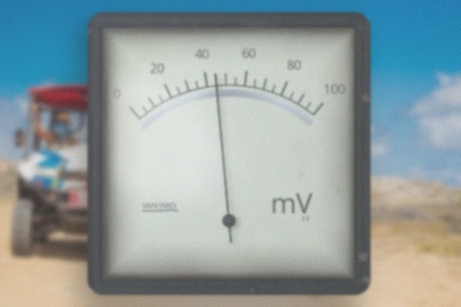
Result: 45 mV
